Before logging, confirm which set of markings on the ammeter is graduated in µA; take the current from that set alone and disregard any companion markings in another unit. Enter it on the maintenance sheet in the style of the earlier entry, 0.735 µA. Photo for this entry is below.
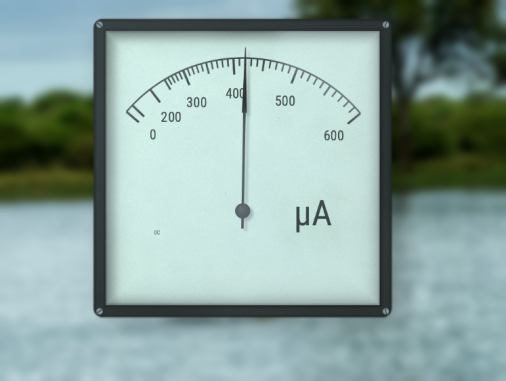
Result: 420 µA
